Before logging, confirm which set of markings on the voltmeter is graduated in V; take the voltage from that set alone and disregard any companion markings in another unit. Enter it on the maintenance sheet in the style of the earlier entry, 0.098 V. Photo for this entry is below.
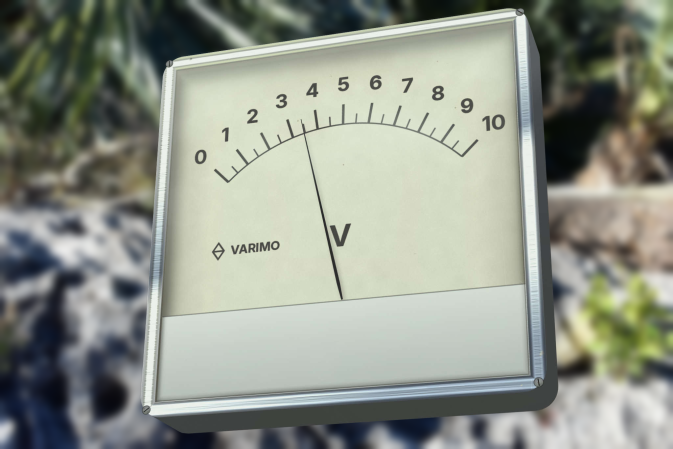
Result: 3.5 V
